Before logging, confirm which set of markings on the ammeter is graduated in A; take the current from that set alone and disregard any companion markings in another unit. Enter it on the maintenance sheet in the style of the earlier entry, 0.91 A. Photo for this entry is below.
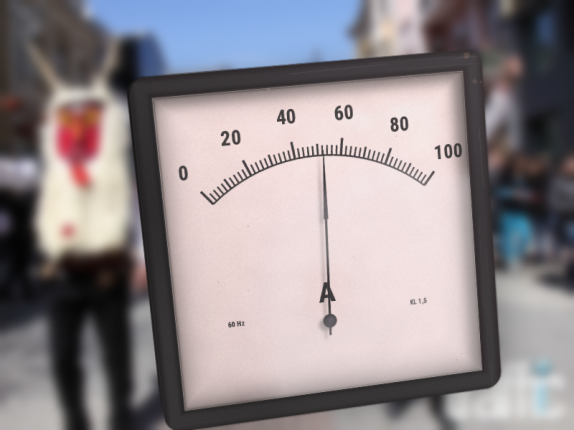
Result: 52 A
